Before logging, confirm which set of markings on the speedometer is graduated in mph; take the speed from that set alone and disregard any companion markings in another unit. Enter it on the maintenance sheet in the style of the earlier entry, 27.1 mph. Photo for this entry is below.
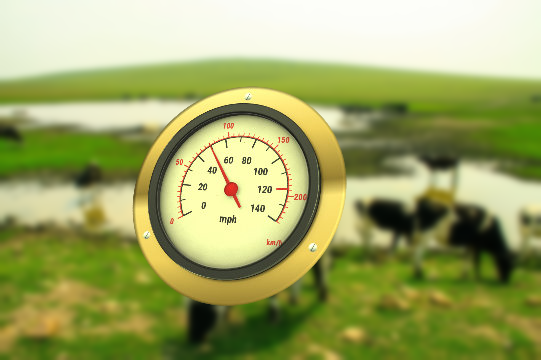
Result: 50 mph
